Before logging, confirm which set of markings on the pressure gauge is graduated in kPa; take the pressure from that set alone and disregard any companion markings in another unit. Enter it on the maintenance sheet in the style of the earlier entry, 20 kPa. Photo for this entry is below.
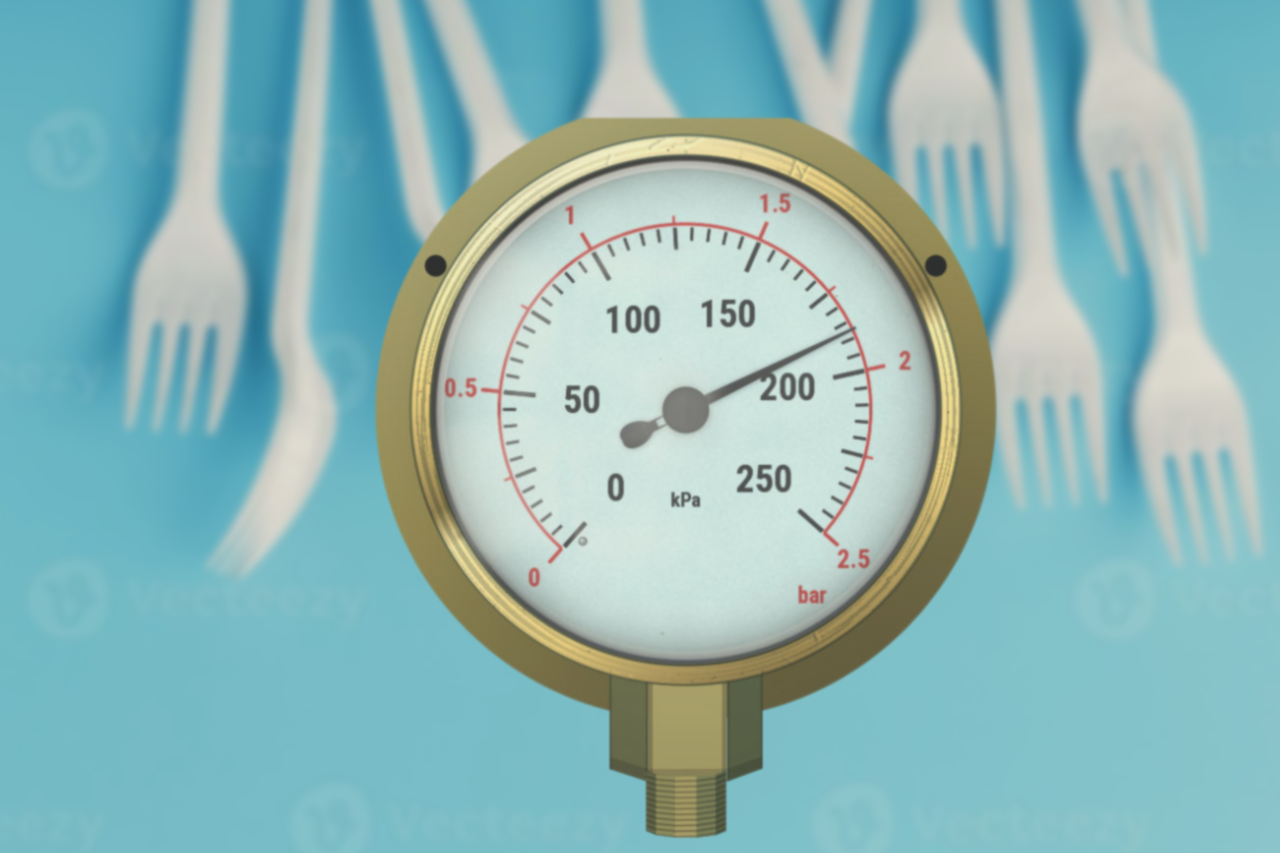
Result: 187.5 kPa
